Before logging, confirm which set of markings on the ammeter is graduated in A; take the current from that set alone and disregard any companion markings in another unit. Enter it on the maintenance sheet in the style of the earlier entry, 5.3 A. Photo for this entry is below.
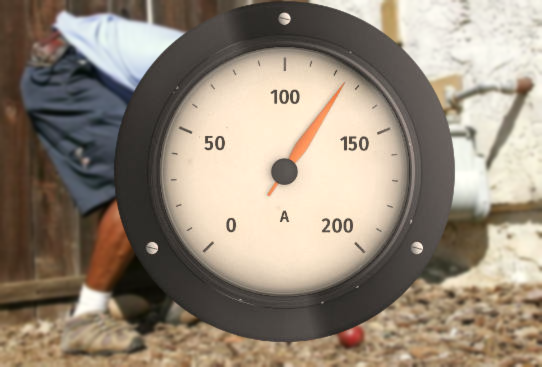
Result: 125 A
